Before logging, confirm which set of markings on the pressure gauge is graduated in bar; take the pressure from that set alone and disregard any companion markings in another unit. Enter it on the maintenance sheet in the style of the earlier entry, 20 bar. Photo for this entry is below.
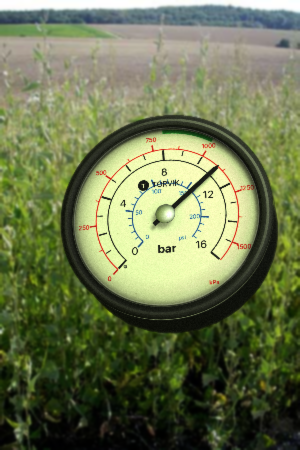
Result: 11 bar
